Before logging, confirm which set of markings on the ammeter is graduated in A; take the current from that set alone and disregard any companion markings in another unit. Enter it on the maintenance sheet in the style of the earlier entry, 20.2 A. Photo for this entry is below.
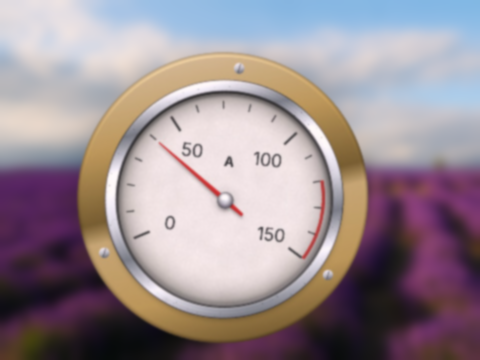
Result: 40 A
